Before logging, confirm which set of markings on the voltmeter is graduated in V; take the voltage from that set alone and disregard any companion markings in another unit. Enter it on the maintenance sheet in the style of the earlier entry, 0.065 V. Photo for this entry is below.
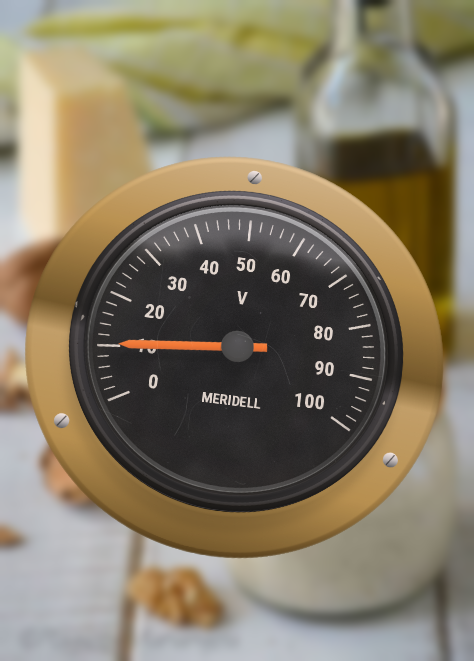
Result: 10 V
